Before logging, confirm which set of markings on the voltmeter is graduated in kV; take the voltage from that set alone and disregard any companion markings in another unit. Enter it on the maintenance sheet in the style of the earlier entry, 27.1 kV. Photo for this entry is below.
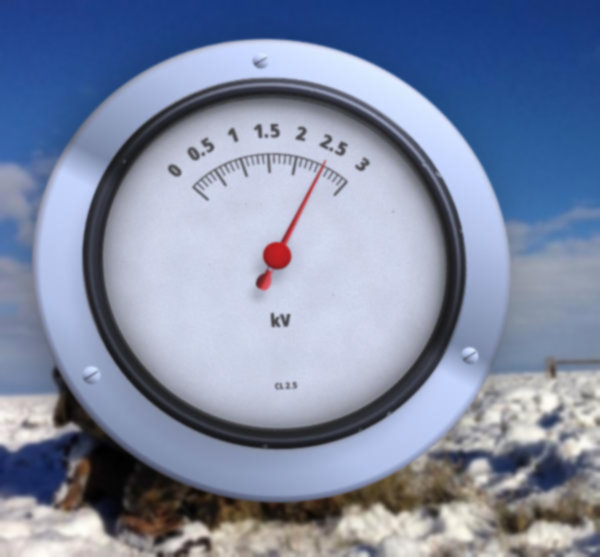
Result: 2.5 kV
